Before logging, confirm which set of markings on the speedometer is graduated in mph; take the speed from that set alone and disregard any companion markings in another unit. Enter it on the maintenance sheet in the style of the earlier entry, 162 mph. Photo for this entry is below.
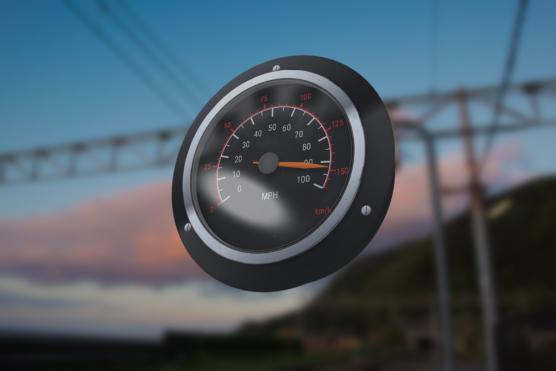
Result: 92.5 mph
